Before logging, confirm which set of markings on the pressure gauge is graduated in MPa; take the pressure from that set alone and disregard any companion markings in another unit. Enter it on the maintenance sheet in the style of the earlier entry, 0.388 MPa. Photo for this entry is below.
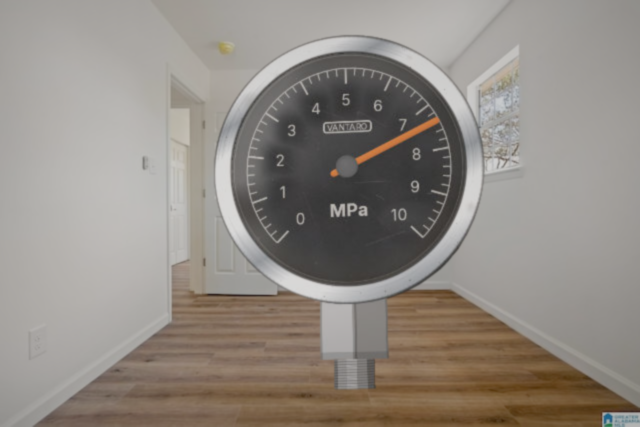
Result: 7.4 MPa
